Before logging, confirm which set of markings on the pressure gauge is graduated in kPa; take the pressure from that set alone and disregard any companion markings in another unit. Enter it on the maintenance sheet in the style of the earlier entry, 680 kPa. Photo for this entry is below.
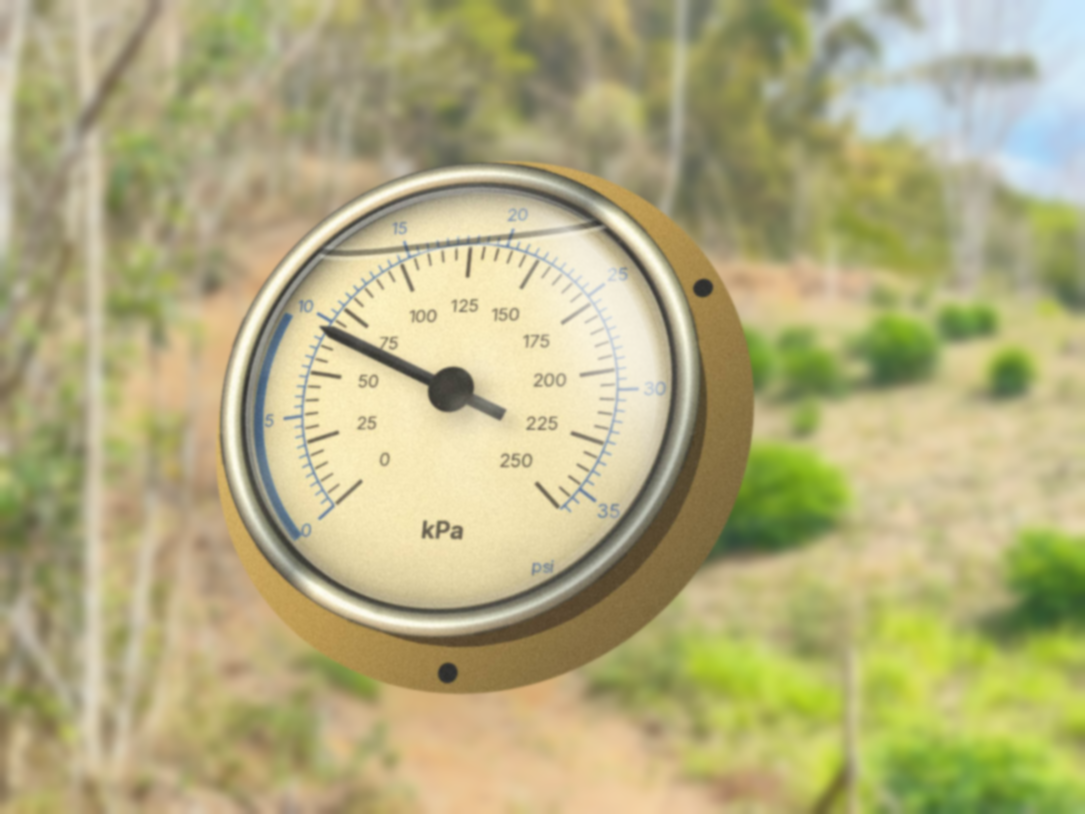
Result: 65 kPa
